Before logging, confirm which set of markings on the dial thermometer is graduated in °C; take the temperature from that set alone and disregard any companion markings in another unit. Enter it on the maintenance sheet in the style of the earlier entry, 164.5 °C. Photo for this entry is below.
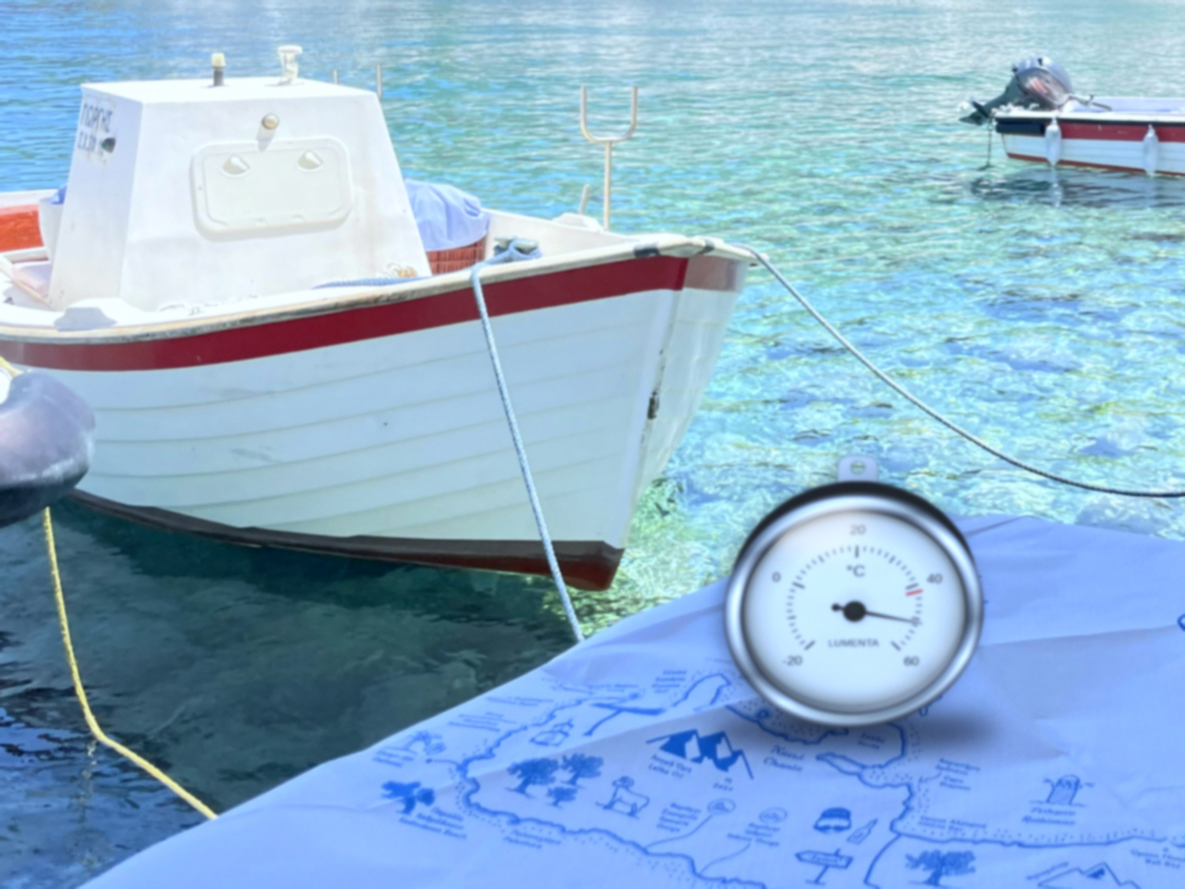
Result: 50 °C
